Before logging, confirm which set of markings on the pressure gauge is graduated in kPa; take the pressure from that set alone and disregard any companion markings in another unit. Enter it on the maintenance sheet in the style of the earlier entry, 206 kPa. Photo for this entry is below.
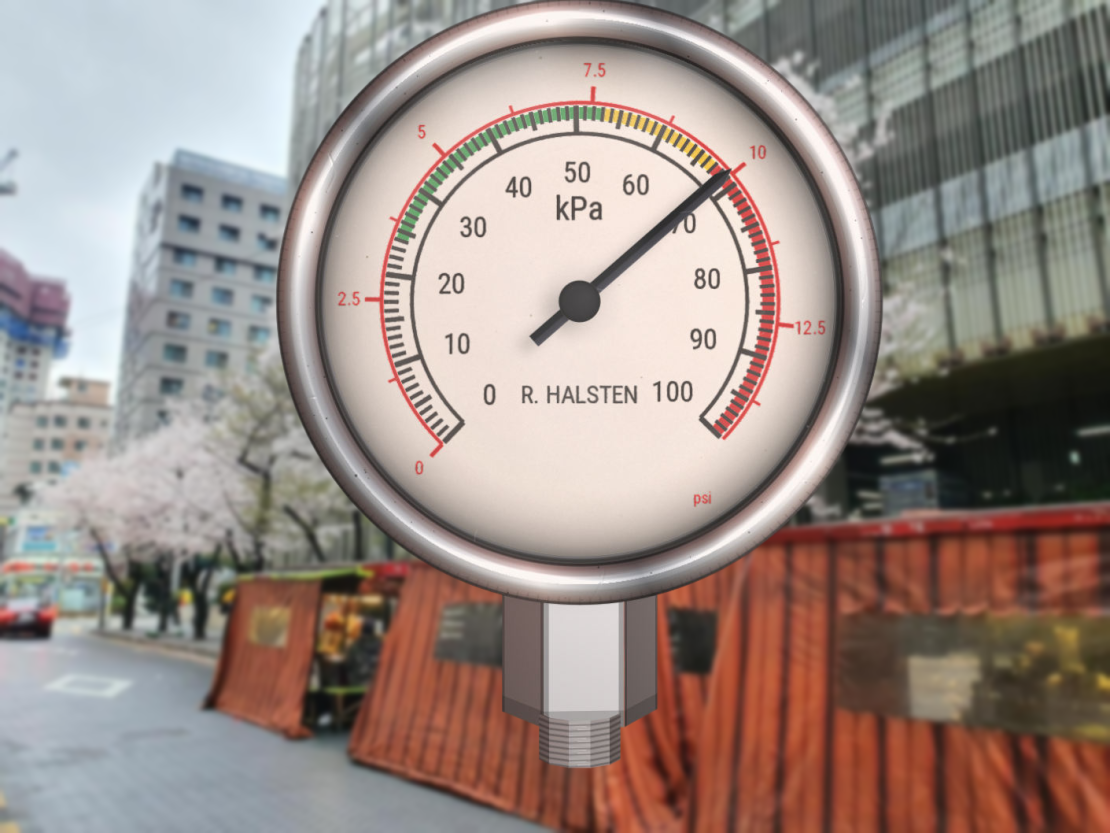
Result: 68.5 kPa
